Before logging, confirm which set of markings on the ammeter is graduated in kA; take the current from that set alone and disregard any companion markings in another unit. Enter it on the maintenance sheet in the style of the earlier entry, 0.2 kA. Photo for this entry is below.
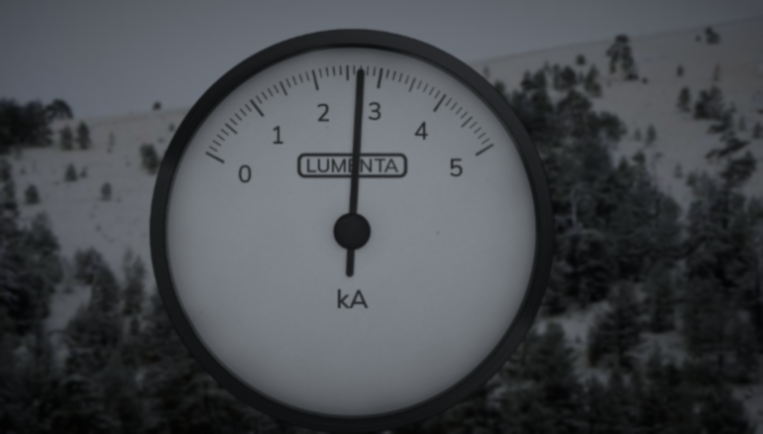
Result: 2.7 kA
